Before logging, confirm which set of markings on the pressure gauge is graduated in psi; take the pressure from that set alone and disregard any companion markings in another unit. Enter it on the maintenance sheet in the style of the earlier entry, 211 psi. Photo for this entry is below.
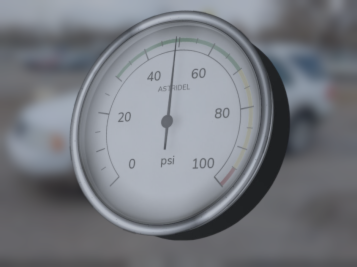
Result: 50 psi
